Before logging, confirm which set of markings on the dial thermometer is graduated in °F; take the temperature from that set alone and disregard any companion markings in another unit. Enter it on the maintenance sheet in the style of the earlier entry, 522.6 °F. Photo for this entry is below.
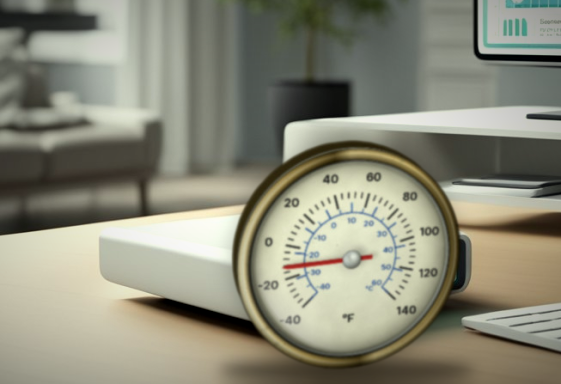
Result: -12 °F
